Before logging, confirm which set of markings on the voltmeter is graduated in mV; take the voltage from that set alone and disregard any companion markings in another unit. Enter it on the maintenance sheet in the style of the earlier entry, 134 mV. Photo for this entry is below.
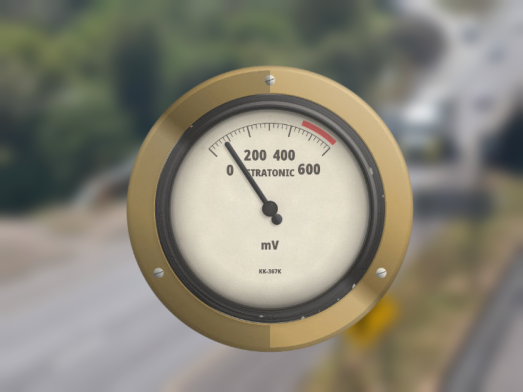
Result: 80 mV
